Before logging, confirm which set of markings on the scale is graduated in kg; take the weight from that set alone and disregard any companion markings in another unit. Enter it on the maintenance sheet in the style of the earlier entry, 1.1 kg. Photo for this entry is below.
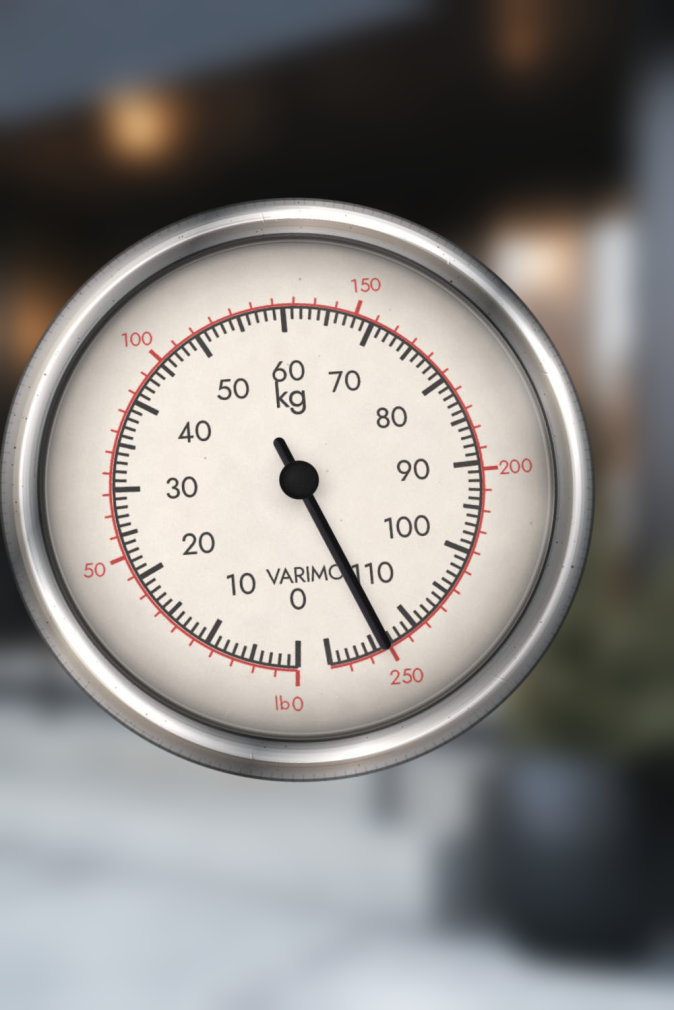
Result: 114 kg
